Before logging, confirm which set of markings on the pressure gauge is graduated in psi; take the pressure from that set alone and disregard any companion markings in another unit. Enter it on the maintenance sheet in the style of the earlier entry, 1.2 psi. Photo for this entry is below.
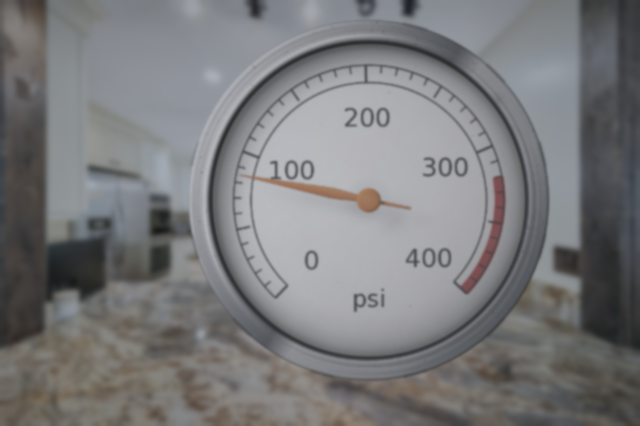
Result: 85 psi
